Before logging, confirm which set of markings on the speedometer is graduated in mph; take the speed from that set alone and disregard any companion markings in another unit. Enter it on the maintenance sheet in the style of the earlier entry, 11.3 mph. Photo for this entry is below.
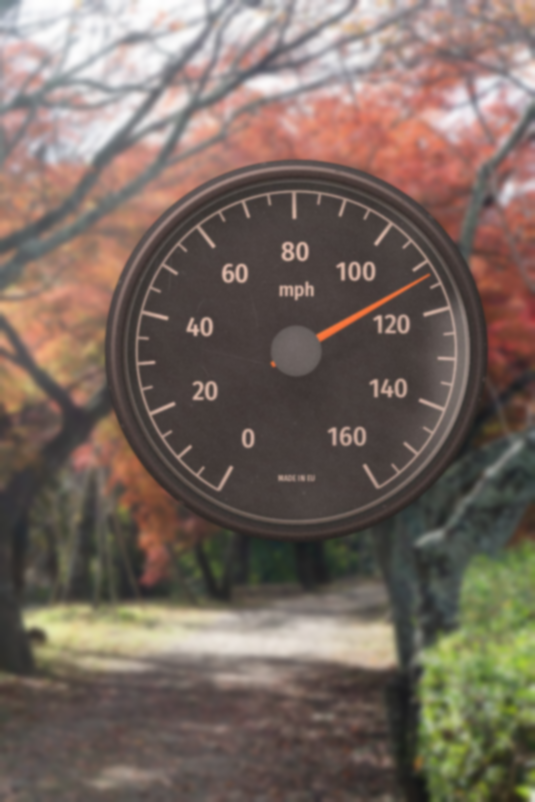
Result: 112.5 mph
